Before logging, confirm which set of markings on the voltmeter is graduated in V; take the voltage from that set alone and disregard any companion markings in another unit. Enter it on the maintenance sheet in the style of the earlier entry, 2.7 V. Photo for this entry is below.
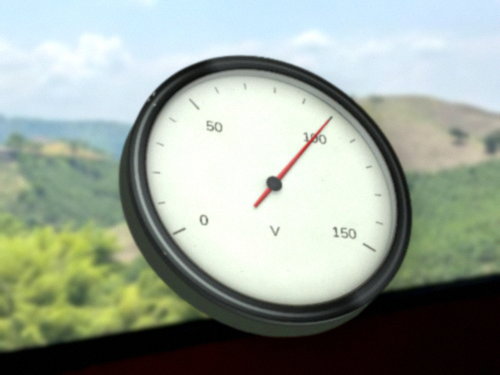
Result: 100 V
